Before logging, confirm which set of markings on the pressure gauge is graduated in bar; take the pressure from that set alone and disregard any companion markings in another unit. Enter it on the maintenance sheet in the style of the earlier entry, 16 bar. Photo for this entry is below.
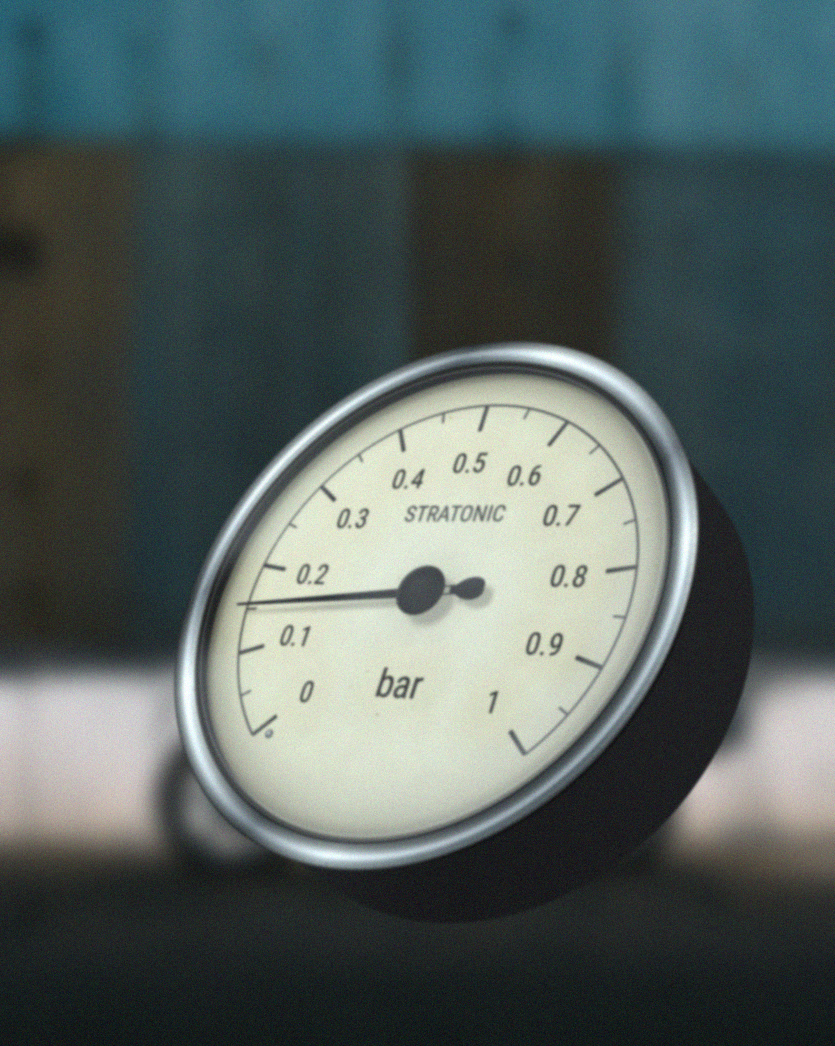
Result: 0.15 bar
